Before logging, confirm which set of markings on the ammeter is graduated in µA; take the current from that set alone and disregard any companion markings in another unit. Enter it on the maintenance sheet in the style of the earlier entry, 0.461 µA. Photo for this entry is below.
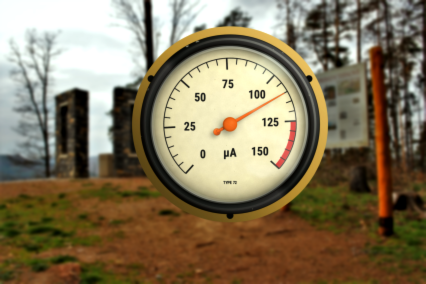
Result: 110 µA
